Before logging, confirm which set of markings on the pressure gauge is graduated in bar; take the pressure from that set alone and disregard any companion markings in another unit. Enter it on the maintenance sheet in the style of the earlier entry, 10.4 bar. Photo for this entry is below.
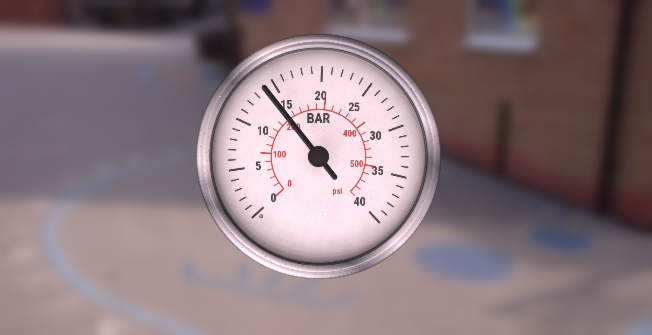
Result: 14 bar
